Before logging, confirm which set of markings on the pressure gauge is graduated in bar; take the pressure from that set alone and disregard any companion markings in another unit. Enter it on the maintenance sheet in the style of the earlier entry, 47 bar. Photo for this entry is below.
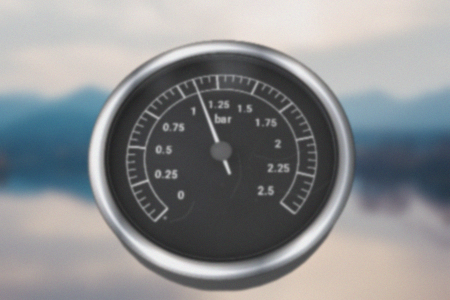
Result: 1.1 bar
